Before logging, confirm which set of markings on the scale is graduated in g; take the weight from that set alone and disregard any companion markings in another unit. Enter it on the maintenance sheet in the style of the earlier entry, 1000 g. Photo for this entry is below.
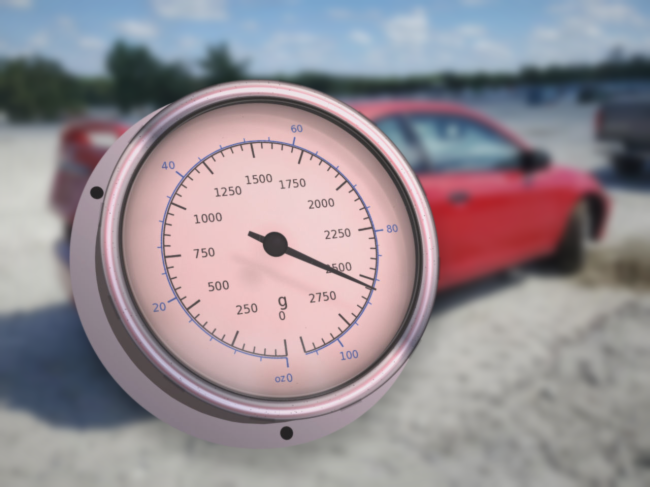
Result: 2550 g
